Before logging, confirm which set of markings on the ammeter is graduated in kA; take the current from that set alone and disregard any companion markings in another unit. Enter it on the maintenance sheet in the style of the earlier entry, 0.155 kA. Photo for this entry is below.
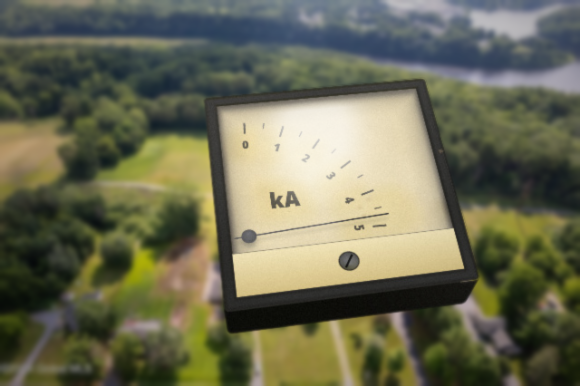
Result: 4.75 kA
